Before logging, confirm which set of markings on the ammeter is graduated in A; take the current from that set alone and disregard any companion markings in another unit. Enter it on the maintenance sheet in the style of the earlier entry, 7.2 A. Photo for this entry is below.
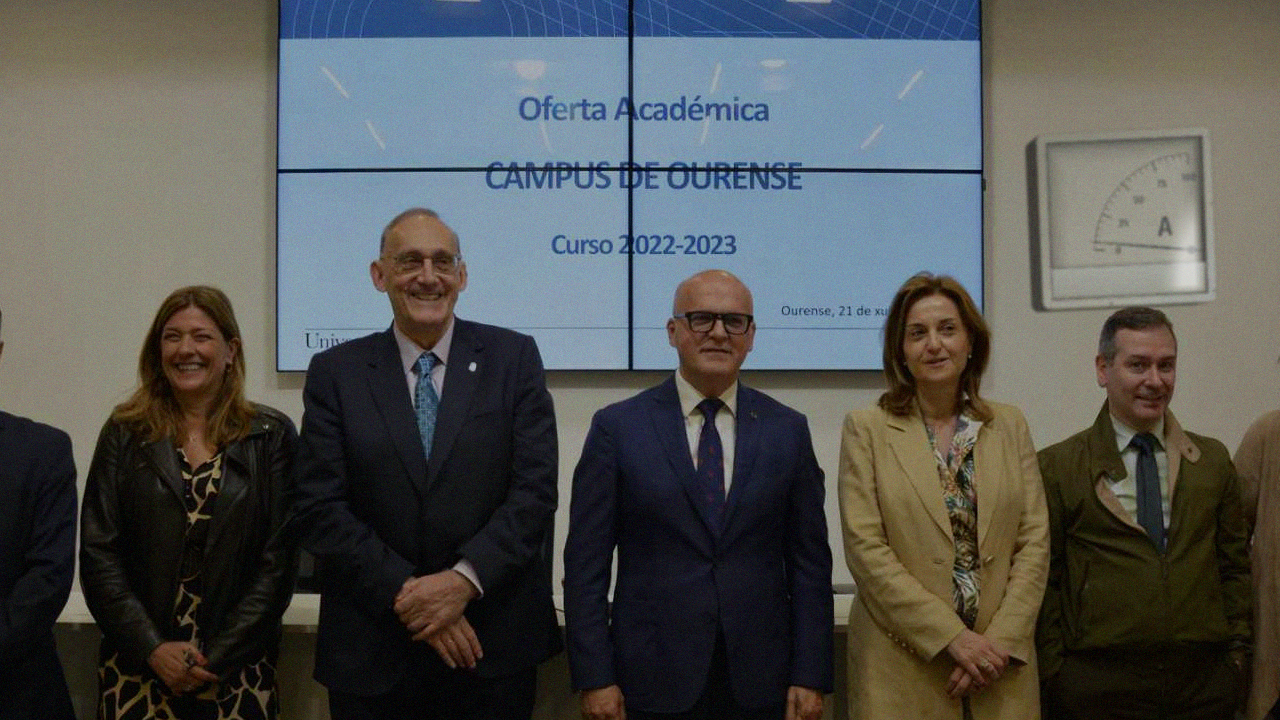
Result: 5 A
